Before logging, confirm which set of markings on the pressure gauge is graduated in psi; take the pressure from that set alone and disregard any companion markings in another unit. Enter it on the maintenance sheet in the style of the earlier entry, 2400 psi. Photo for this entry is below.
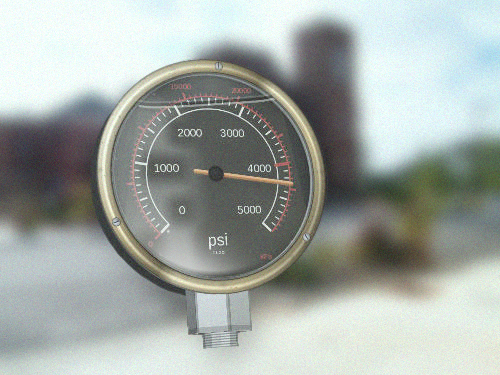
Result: 4300 psi
